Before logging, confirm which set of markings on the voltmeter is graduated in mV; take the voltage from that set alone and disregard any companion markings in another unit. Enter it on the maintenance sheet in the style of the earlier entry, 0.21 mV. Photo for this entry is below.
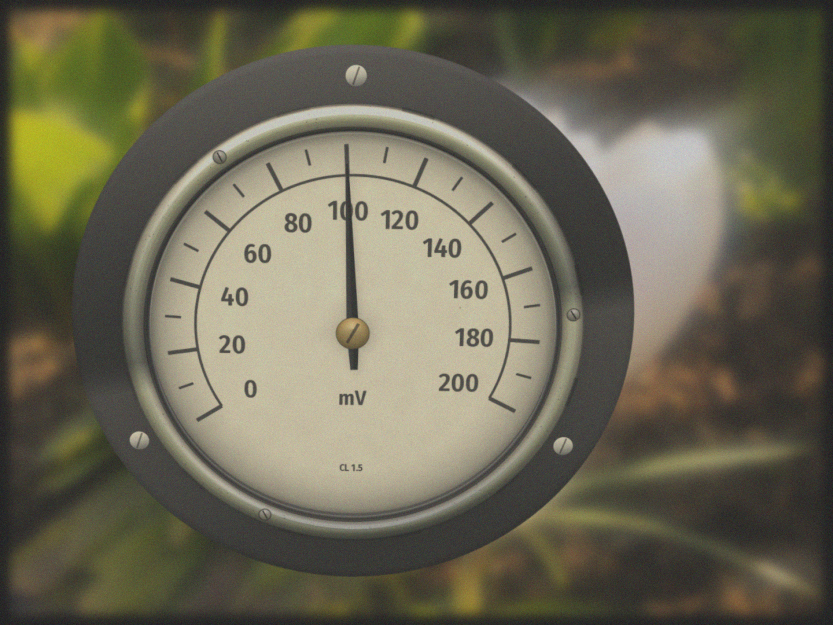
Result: 100 mV
